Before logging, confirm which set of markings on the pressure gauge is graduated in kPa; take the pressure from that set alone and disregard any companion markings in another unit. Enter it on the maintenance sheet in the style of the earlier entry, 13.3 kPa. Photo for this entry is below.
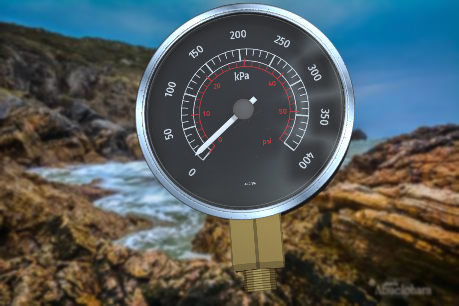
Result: 10 kPa
